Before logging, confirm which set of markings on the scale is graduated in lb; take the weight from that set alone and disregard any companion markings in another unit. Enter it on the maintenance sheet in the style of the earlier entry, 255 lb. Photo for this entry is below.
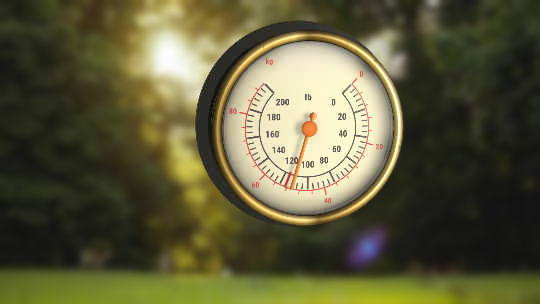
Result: 112 lb
